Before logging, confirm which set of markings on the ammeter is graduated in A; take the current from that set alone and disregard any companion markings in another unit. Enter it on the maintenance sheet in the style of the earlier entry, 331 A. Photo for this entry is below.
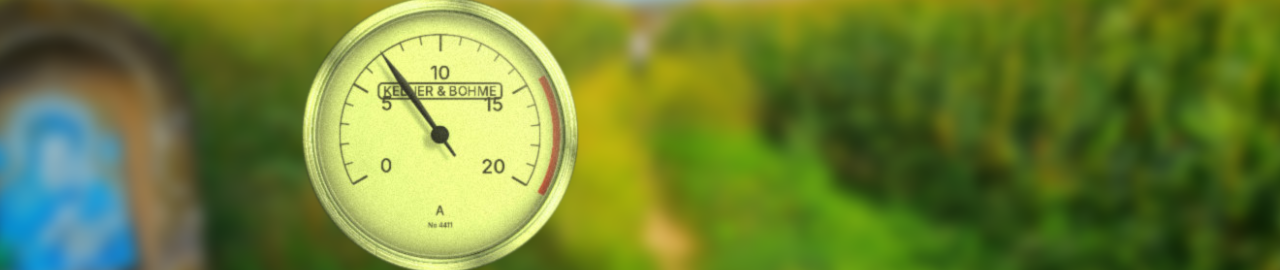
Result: 7 A
